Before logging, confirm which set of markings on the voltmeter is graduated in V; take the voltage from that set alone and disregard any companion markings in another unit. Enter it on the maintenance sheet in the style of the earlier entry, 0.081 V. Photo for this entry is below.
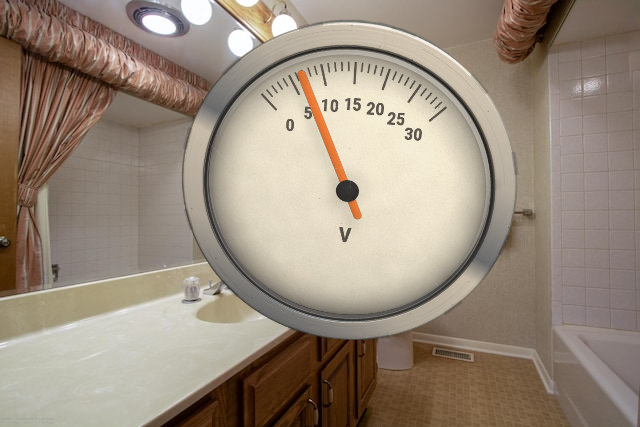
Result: 7 V
